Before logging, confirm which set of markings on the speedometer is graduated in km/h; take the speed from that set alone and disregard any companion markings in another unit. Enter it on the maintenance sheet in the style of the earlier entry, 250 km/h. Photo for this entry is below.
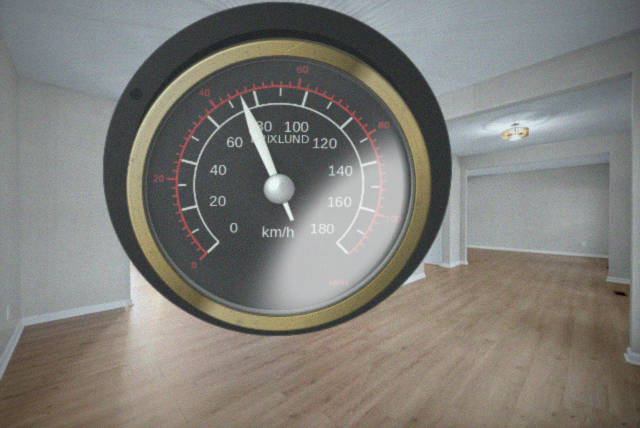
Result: 75 km/h
